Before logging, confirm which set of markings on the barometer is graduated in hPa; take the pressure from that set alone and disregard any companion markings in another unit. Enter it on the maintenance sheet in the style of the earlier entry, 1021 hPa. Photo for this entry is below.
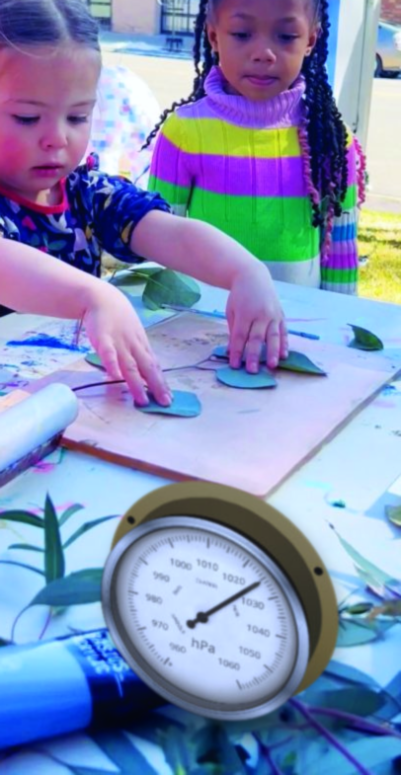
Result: 1025 hPa
